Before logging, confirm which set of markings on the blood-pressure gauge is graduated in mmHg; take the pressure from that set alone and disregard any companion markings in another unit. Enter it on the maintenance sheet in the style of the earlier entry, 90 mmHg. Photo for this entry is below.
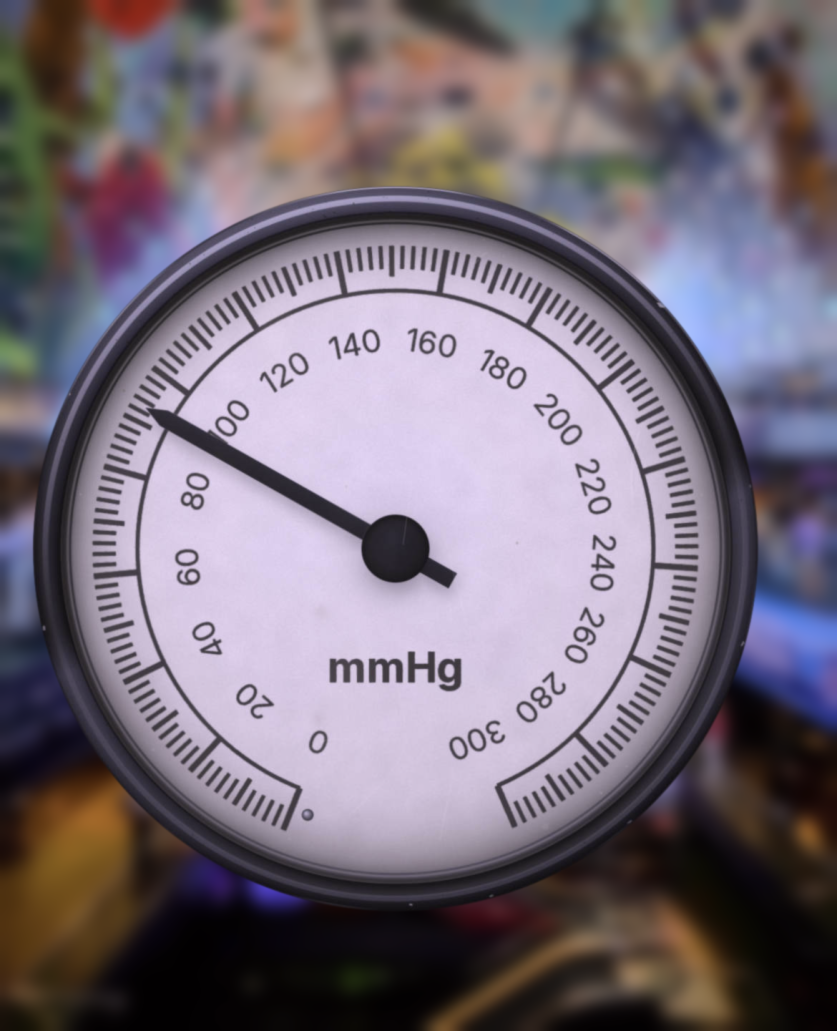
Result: 93 mmHg
